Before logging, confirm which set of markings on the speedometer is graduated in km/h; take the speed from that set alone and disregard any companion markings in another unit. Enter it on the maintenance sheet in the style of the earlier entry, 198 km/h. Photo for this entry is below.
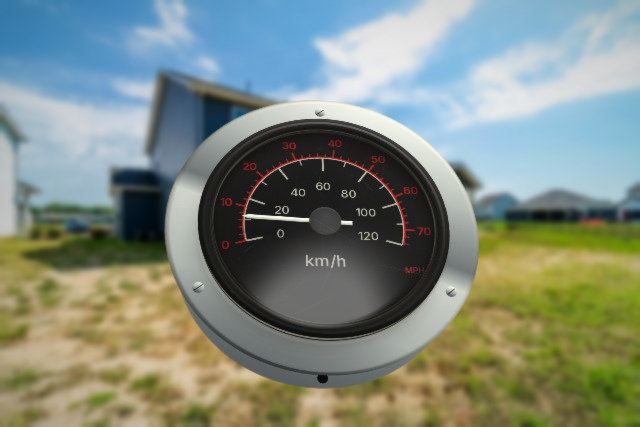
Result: 10 km/h
